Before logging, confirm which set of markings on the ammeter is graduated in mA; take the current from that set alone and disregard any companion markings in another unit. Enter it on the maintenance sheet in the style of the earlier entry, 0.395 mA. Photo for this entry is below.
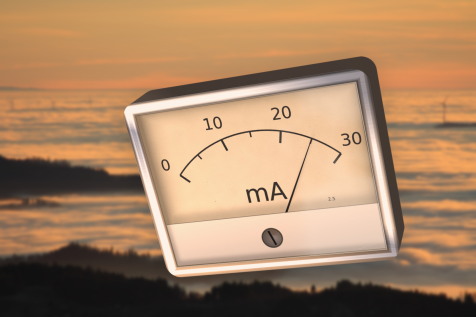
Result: 25 mA
